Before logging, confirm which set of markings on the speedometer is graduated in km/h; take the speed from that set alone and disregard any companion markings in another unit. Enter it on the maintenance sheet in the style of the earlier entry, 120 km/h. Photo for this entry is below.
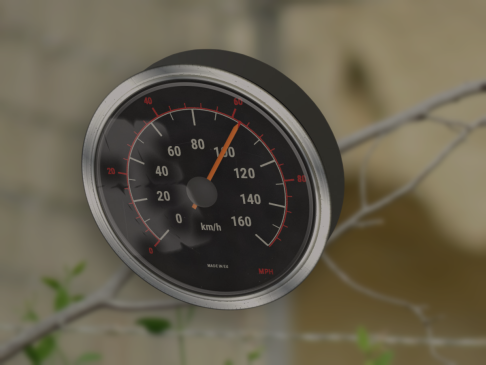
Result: 100 km/h
